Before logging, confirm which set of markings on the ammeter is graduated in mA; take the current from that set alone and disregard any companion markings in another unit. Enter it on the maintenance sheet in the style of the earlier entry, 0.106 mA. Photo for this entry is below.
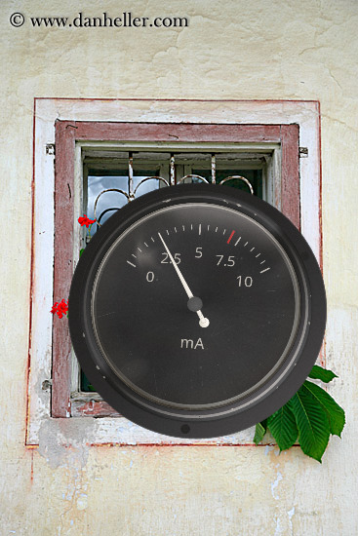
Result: 2.5 mA
